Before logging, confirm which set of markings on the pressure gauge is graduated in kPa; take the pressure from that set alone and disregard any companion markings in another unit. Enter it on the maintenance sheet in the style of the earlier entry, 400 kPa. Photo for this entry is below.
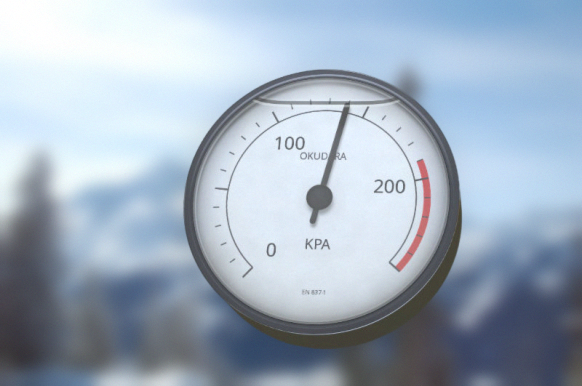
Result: 140 kPa
